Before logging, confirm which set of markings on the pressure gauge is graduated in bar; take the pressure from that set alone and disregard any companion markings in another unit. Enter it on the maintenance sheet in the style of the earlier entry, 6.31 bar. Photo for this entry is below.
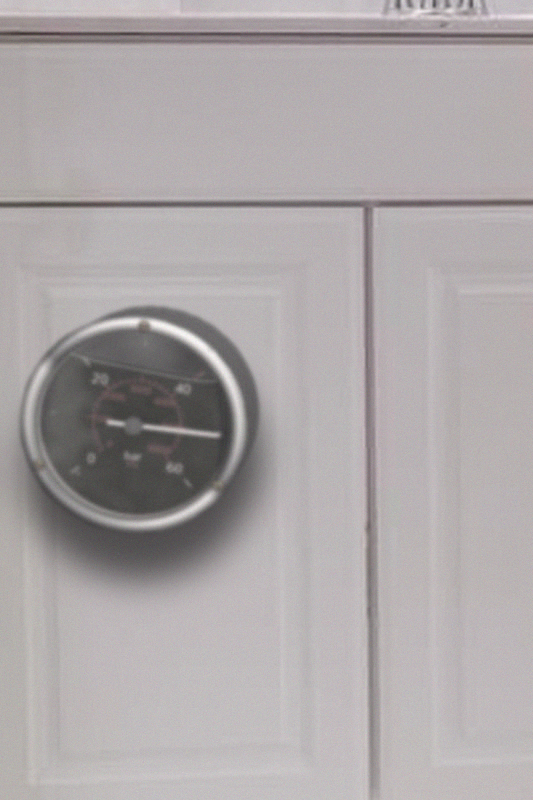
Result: 50 bar
